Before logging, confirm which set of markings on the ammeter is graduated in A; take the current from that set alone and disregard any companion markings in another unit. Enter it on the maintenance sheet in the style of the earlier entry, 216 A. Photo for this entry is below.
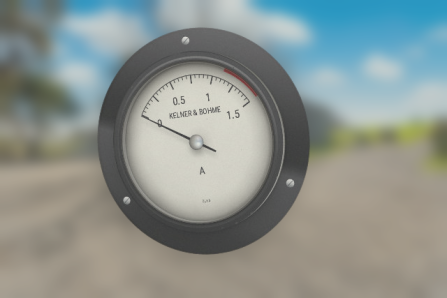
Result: 0 A
